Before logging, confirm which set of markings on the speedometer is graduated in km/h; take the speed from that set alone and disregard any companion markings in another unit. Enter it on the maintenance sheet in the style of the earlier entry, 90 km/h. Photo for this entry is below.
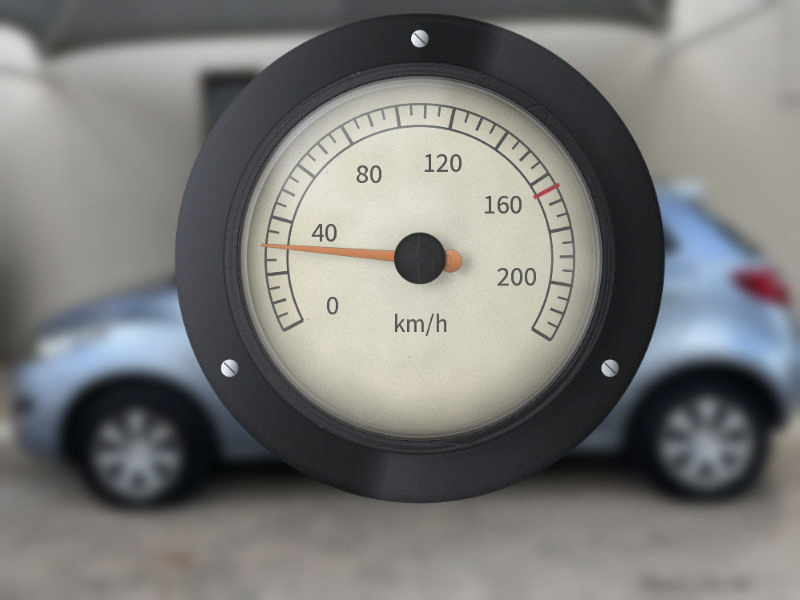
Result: 30 km/h
